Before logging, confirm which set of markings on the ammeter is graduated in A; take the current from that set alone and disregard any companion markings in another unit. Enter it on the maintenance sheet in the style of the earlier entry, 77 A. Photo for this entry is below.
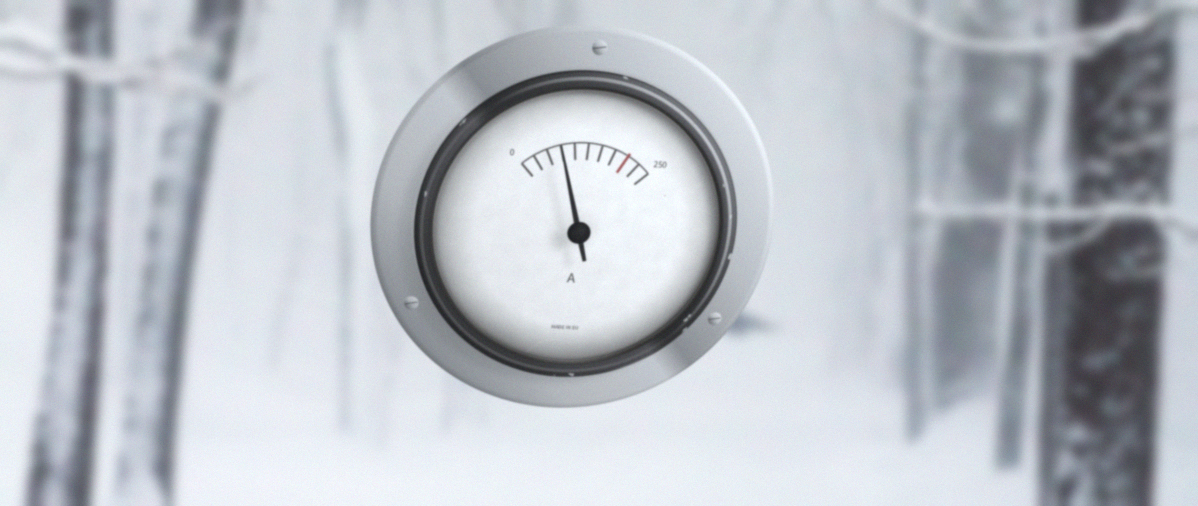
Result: 75 A
